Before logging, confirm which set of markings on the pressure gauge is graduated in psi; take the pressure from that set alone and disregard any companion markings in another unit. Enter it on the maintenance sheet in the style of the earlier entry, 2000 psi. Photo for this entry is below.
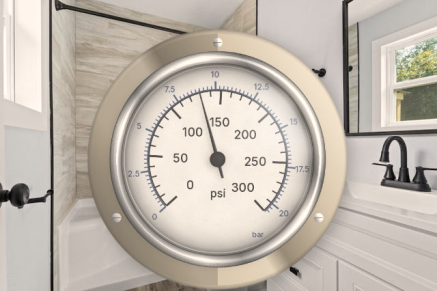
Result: 130 psi
